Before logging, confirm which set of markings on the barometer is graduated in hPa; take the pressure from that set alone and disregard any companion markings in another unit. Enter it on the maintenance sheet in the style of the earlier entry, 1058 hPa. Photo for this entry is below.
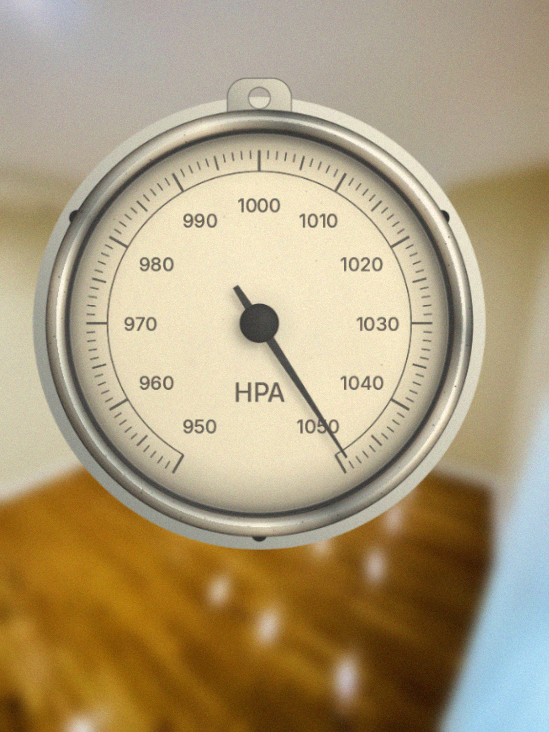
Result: 1049 hPa
